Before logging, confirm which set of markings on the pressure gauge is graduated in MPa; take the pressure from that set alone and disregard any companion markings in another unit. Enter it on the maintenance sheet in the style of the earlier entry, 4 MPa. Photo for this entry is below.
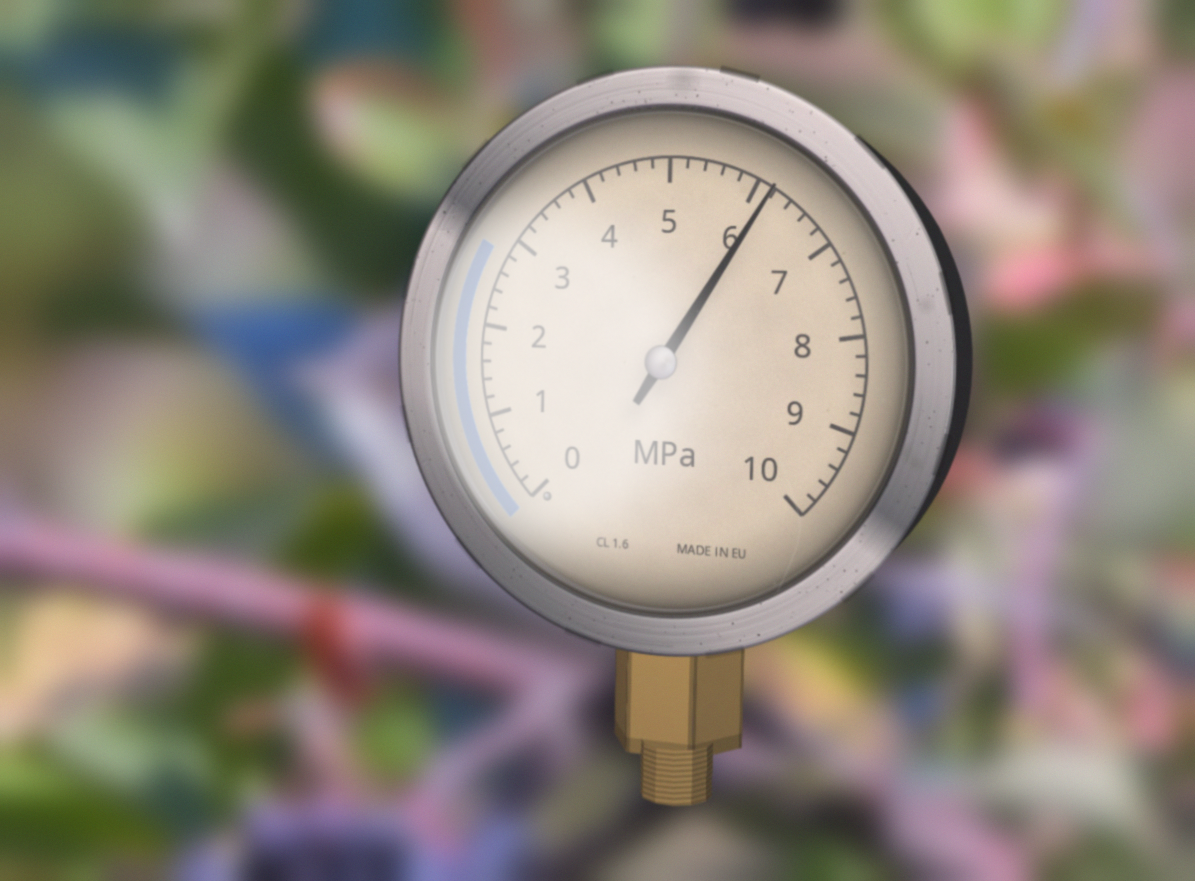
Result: 6.2 MPa
